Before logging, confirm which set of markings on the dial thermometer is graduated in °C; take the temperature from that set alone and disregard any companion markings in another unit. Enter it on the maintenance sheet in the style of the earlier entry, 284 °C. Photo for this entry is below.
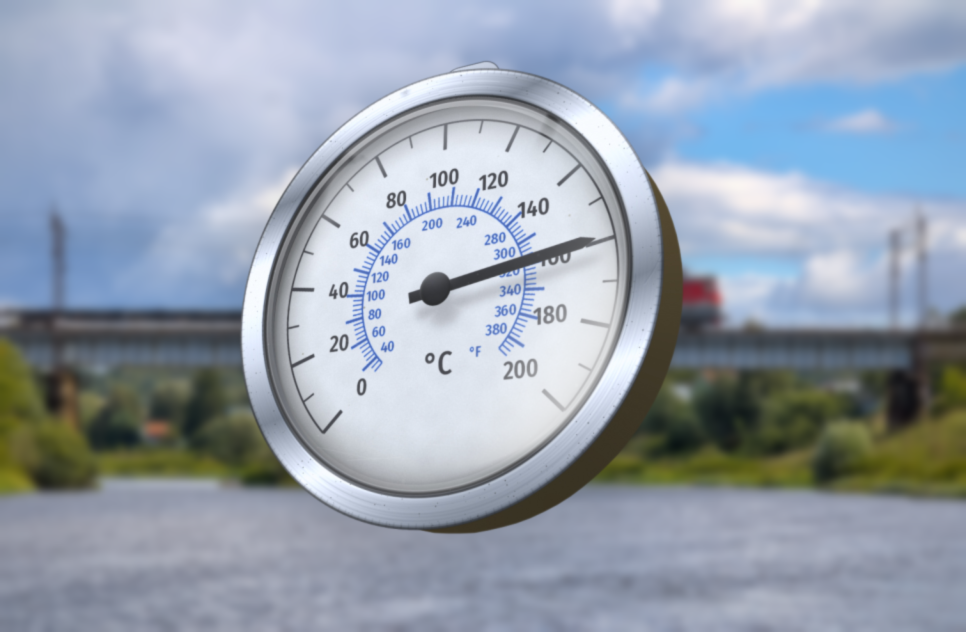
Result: 160 °C
